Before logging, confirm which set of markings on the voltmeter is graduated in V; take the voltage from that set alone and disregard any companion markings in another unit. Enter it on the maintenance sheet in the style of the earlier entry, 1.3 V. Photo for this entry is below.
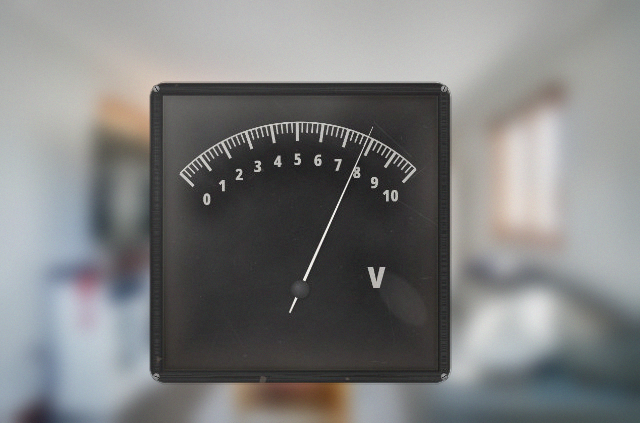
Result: 7.8 V
